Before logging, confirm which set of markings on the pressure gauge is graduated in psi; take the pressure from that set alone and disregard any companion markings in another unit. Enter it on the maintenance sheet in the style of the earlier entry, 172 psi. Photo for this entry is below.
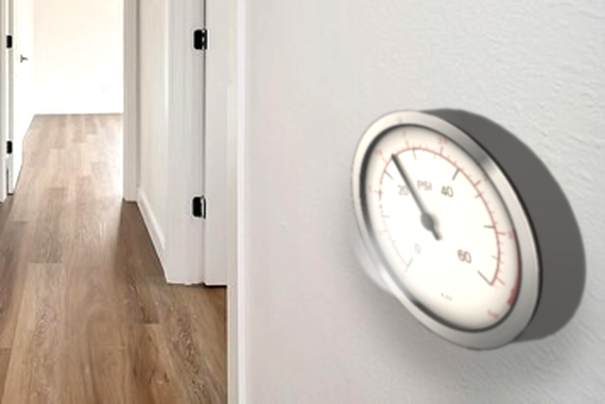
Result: 25 psi
